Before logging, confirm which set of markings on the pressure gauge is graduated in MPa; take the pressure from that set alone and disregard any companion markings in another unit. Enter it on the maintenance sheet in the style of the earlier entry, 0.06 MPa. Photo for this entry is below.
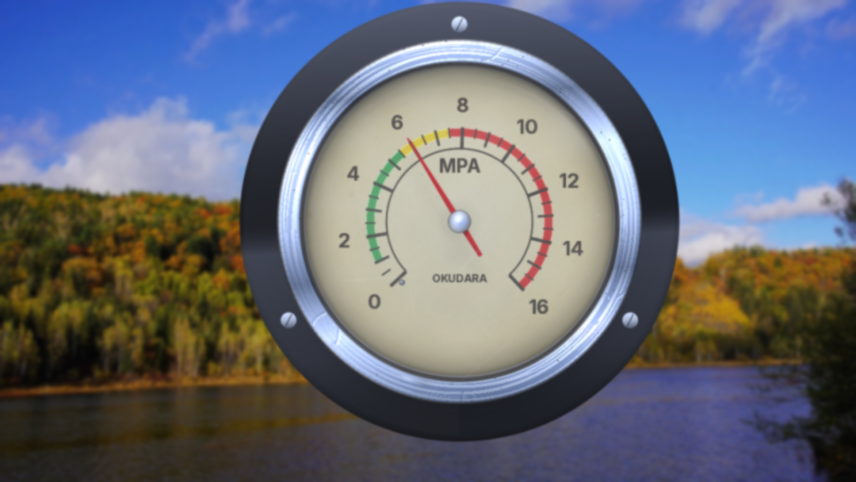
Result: 6 MPa
